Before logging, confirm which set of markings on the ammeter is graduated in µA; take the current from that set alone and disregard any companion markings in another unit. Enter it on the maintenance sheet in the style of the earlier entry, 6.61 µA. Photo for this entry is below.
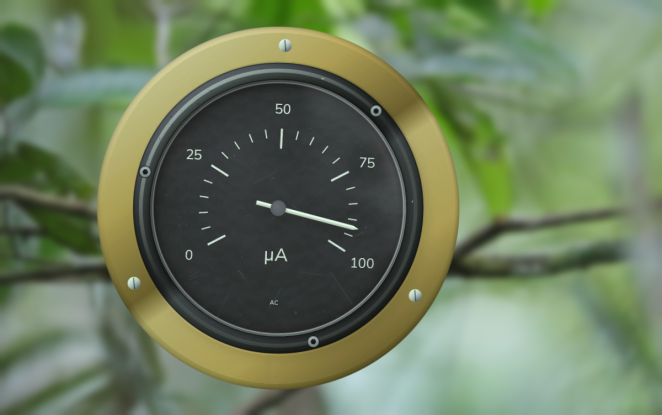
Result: 92.5 µA
